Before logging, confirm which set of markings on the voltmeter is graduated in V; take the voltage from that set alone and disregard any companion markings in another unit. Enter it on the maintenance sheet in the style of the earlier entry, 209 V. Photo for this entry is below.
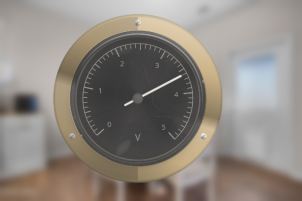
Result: 3.6 V
